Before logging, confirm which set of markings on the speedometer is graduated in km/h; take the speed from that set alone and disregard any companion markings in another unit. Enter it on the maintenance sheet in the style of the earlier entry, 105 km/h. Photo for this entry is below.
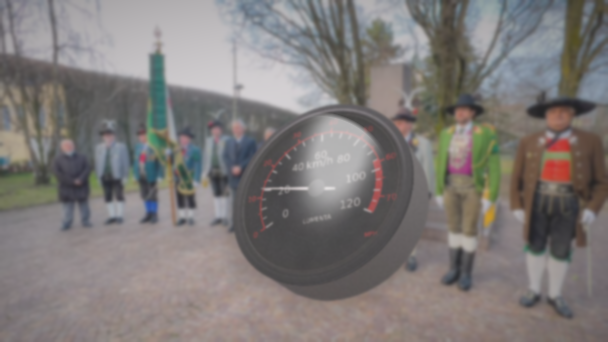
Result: 20 km/h
